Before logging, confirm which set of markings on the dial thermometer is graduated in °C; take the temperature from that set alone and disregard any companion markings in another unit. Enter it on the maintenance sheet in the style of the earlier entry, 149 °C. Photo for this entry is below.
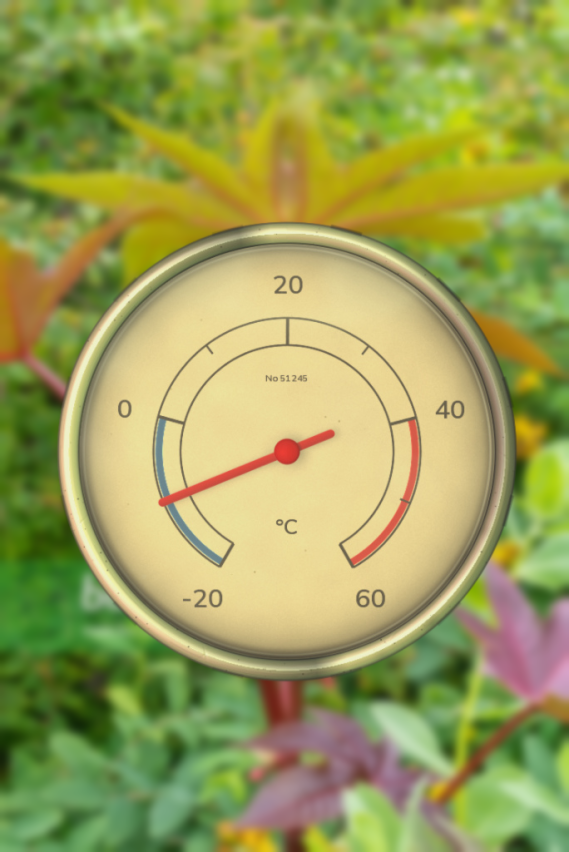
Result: -10 °C
